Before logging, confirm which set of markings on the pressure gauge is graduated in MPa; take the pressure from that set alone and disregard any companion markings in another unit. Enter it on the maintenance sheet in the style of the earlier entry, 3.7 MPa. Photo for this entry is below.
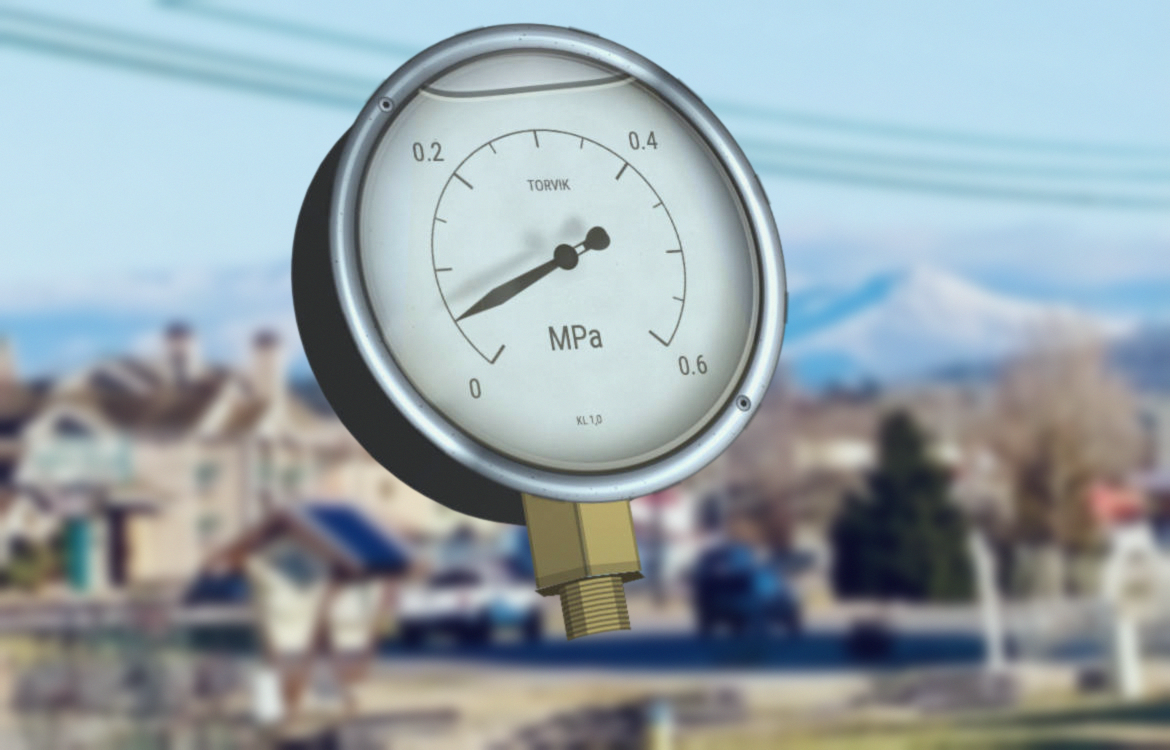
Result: 0.05 MPa
